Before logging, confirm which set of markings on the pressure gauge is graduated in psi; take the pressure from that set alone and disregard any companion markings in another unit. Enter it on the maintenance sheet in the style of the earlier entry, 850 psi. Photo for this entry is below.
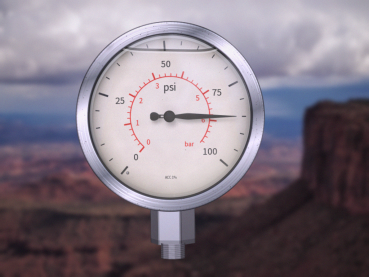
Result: 85 psi
